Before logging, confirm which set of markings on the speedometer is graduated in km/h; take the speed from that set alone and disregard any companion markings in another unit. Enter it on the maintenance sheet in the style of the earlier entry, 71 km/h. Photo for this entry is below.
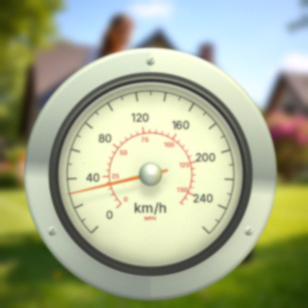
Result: 30 km/h
